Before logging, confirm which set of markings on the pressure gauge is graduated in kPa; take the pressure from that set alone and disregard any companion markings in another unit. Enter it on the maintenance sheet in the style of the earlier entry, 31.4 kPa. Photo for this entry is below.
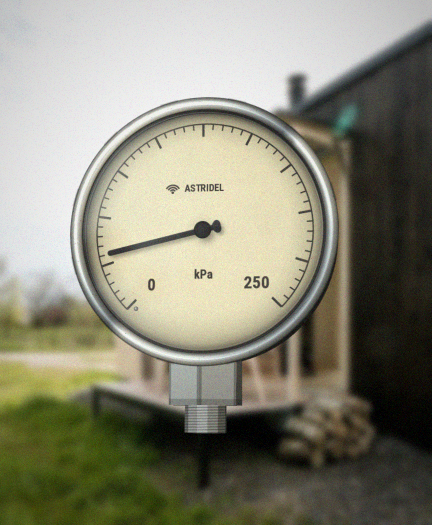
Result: 30 kPa
